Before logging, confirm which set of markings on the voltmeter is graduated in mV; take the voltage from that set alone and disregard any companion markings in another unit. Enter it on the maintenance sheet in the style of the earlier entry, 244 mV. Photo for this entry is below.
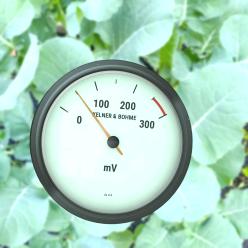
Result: 50 mV
